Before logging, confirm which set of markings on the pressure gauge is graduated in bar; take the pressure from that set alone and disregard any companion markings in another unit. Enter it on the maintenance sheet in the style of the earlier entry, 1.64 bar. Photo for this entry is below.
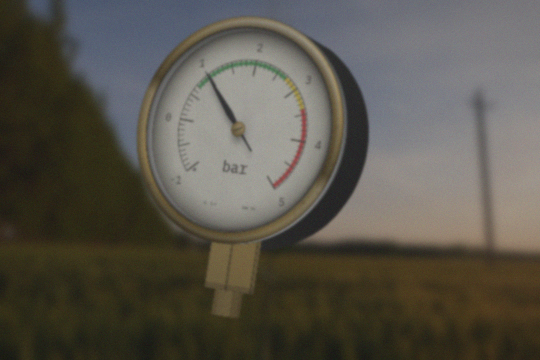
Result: 1 bar
